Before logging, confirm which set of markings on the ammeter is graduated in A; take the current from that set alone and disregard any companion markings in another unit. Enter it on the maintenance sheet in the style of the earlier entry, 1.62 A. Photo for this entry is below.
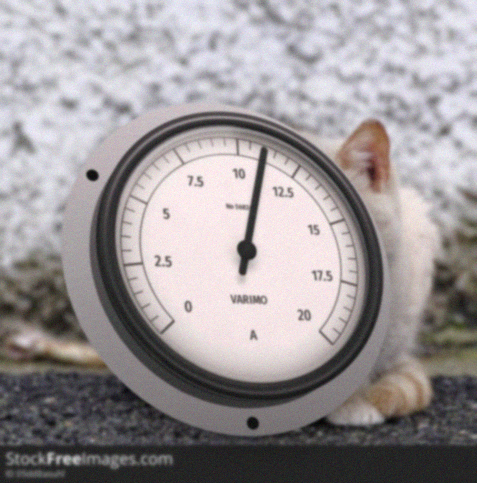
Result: 11 A
